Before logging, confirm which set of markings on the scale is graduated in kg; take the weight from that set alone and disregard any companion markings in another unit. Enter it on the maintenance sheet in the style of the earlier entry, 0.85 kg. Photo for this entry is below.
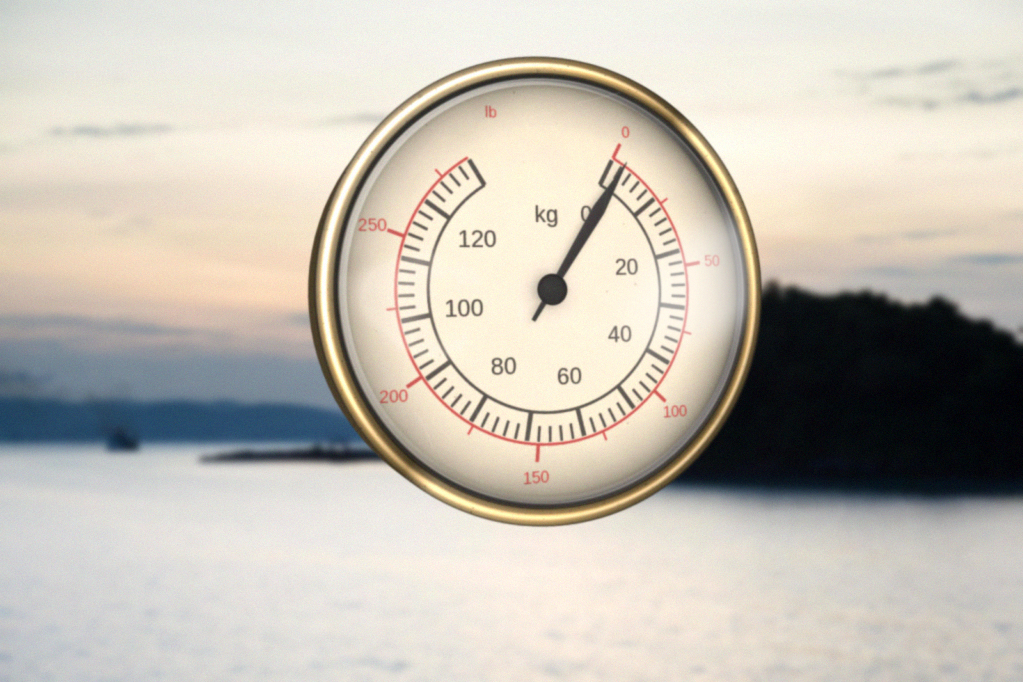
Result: 2 kg
